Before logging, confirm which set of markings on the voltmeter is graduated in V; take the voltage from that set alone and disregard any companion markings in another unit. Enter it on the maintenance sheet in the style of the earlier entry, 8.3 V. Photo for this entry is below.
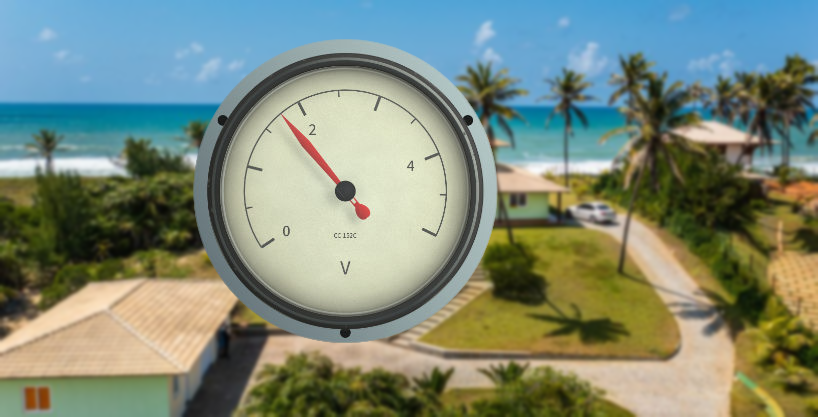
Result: 1.75 V
